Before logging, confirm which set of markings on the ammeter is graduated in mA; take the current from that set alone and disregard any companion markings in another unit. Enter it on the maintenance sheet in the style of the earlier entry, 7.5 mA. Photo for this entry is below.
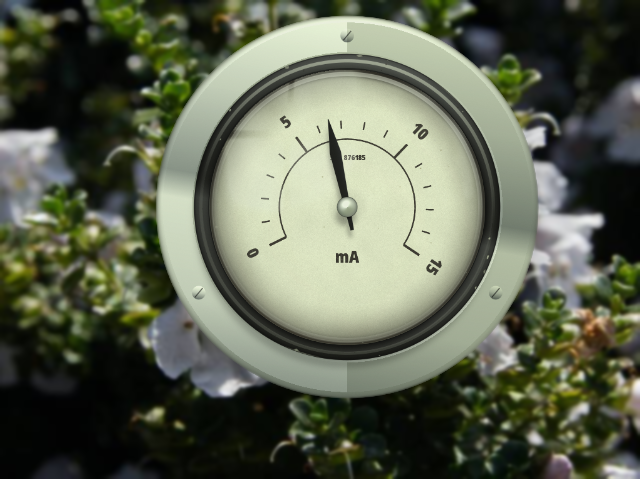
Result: 6.5 mA
